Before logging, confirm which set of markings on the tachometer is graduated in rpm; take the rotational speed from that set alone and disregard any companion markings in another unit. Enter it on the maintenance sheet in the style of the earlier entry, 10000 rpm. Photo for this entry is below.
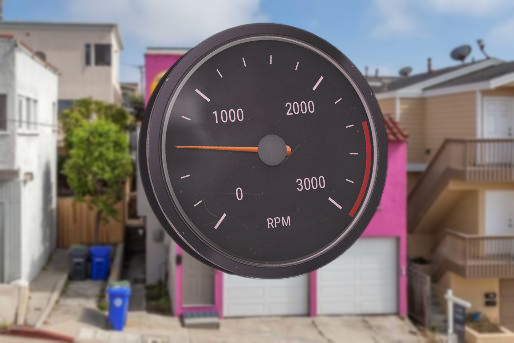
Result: 600 rpm
